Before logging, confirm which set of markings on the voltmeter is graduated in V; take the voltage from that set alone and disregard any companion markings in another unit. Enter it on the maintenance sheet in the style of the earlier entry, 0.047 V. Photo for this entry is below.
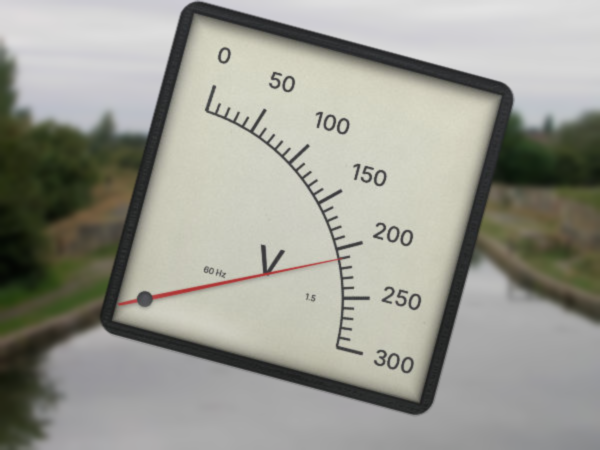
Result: 210 V
